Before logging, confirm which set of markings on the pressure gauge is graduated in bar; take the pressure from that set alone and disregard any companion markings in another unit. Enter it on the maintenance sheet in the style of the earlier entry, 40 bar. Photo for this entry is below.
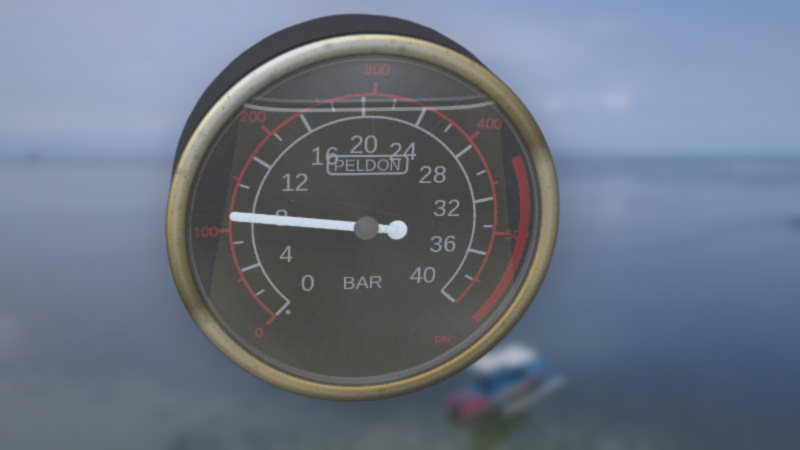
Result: 8 bar
